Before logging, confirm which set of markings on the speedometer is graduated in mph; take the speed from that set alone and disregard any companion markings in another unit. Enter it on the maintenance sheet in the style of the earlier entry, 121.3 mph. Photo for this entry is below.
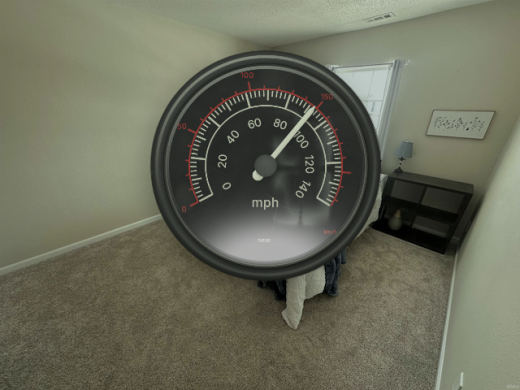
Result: 92 mph
